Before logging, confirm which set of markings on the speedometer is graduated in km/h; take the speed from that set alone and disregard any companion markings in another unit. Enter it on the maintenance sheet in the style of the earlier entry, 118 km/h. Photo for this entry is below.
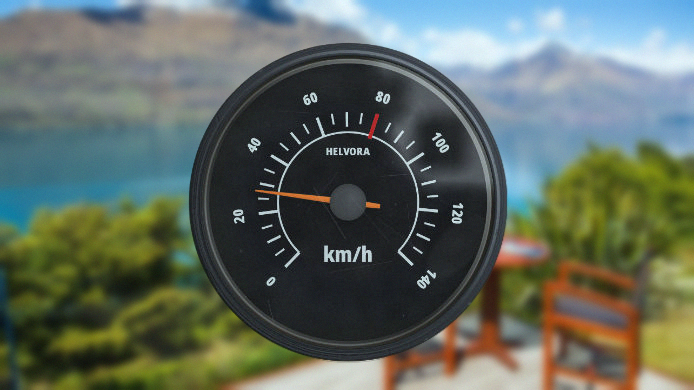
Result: 27.5 km/h
